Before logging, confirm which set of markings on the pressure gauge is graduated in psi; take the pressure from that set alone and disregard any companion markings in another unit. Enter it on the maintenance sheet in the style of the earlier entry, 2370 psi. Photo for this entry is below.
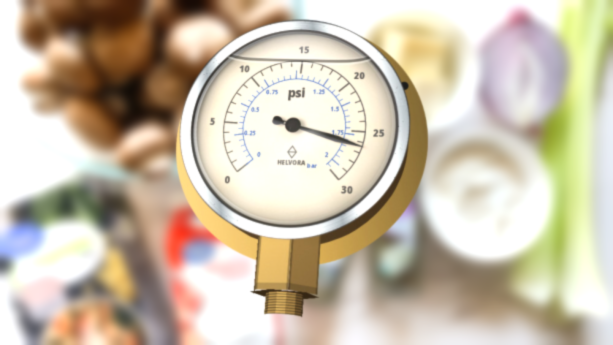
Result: 26.5 psi
